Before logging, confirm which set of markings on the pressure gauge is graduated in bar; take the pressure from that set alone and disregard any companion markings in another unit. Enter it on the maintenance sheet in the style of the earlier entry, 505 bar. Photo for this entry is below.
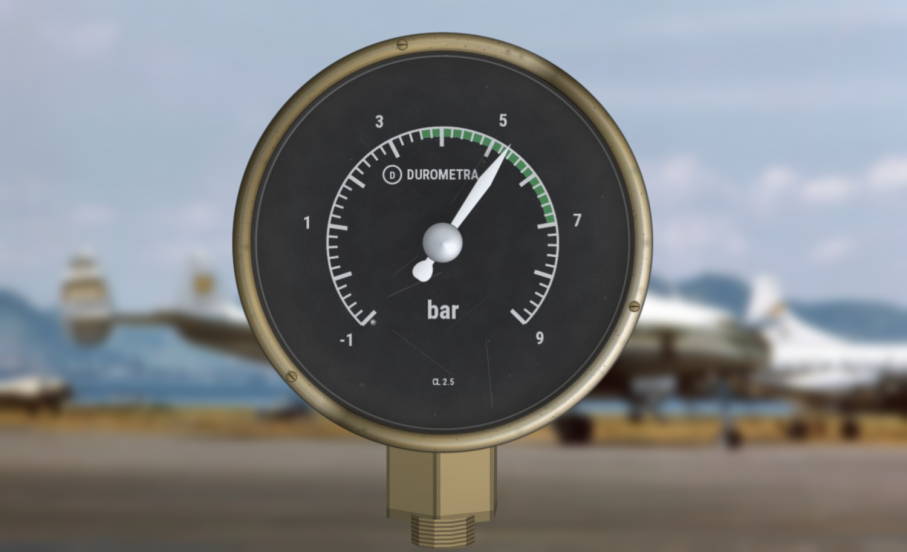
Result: 5.3 bar
